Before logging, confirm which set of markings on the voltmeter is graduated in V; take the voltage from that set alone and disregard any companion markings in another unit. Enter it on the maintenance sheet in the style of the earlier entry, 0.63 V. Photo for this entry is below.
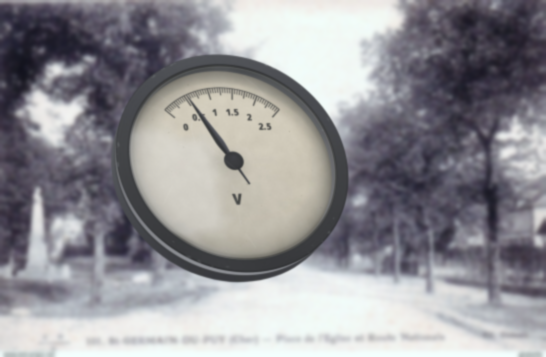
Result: 0.5 V
